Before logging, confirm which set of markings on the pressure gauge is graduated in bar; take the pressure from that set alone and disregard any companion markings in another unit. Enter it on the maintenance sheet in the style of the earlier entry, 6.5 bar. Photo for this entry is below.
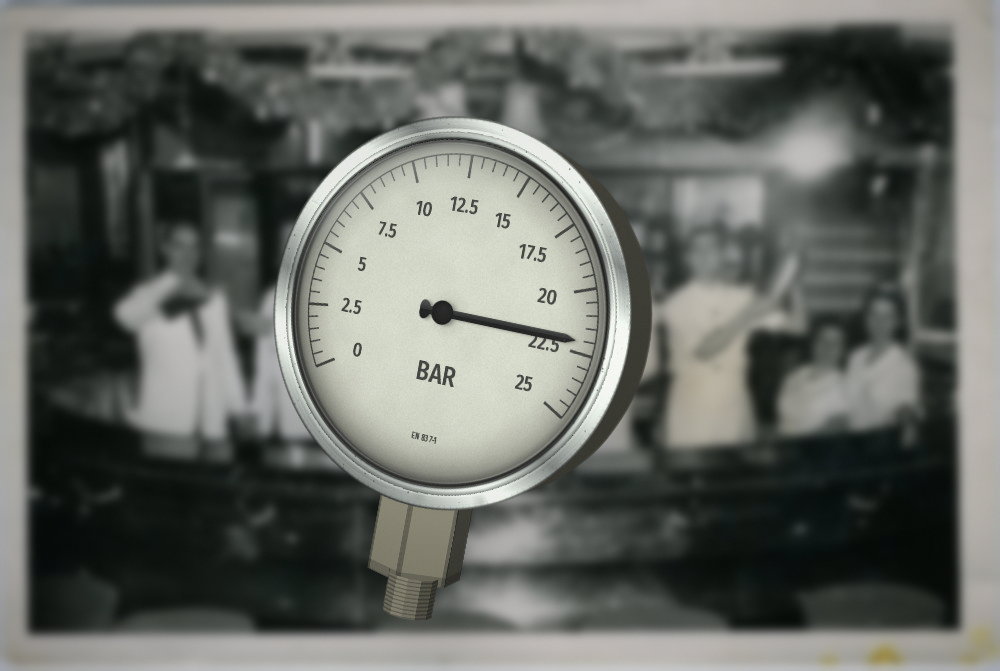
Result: 22 bar
